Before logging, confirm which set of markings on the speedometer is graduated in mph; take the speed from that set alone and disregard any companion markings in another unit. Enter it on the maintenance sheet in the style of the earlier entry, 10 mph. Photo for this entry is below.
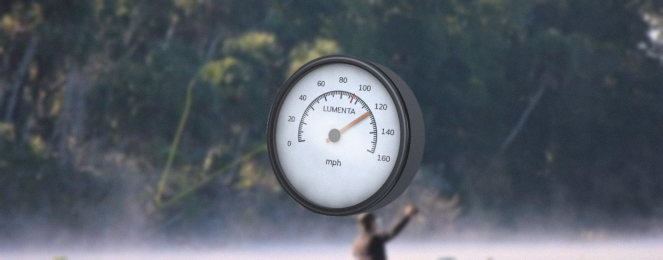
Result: 120 mph
